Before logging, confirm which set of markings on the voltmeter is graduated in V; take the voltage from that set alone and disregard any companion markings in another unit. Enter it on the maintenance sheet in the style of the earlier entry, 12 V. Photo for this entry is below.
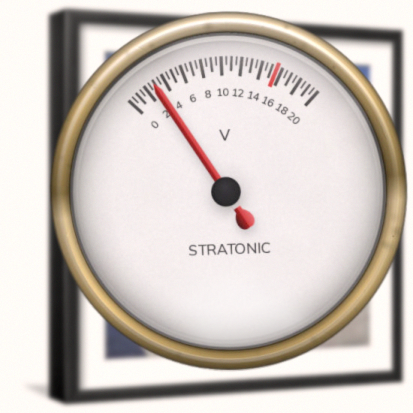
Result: 3 V
